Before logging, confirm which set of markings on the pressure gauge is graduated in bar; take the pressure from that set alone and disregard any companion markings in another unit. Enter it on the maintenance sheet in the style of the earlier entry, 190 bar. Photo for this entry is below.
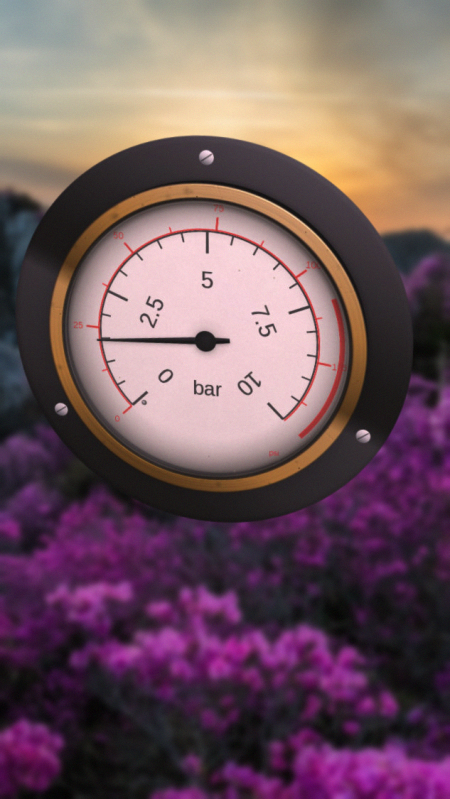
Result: 1.5 bar
